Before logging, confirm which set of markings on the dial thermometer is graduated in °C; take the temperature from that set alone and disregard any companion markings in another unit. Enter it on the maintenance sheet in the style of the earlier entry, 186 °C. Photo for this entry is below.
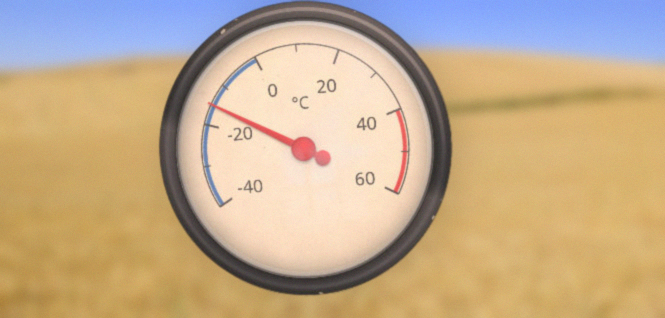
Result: -15 °C
